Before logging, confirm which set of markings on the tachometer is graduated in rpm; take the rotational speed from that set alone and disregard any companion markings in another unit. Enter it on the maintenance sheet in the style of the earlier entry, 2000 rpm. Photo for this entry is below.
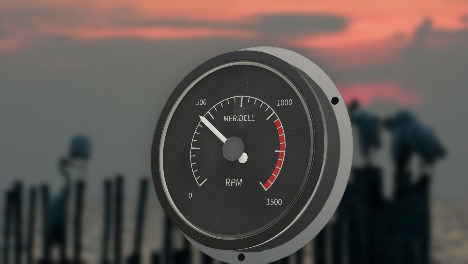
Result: 450 rpm
